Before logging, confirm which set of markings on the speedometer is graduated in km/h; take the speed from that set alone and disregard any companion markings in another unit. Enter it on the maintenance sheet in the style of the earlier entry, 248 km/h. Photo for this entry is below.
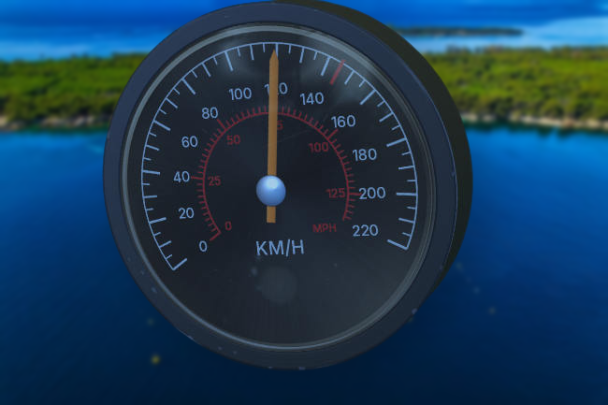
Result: 120 km/h
